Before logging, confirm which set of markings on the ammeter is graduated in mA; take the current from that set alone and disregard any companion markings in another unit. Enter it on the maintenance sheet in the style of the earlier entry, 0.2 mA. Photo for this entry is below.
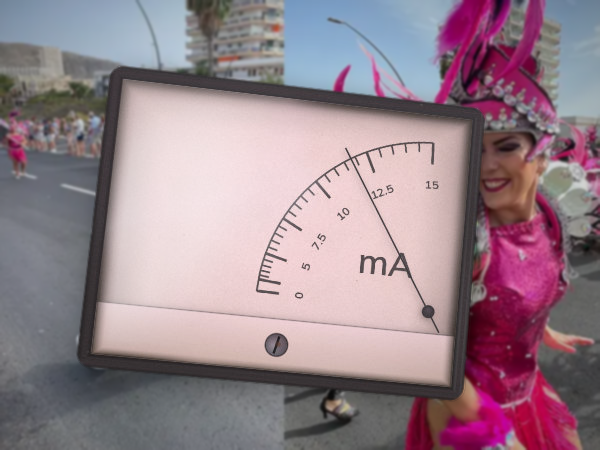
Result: 11.75 mA
